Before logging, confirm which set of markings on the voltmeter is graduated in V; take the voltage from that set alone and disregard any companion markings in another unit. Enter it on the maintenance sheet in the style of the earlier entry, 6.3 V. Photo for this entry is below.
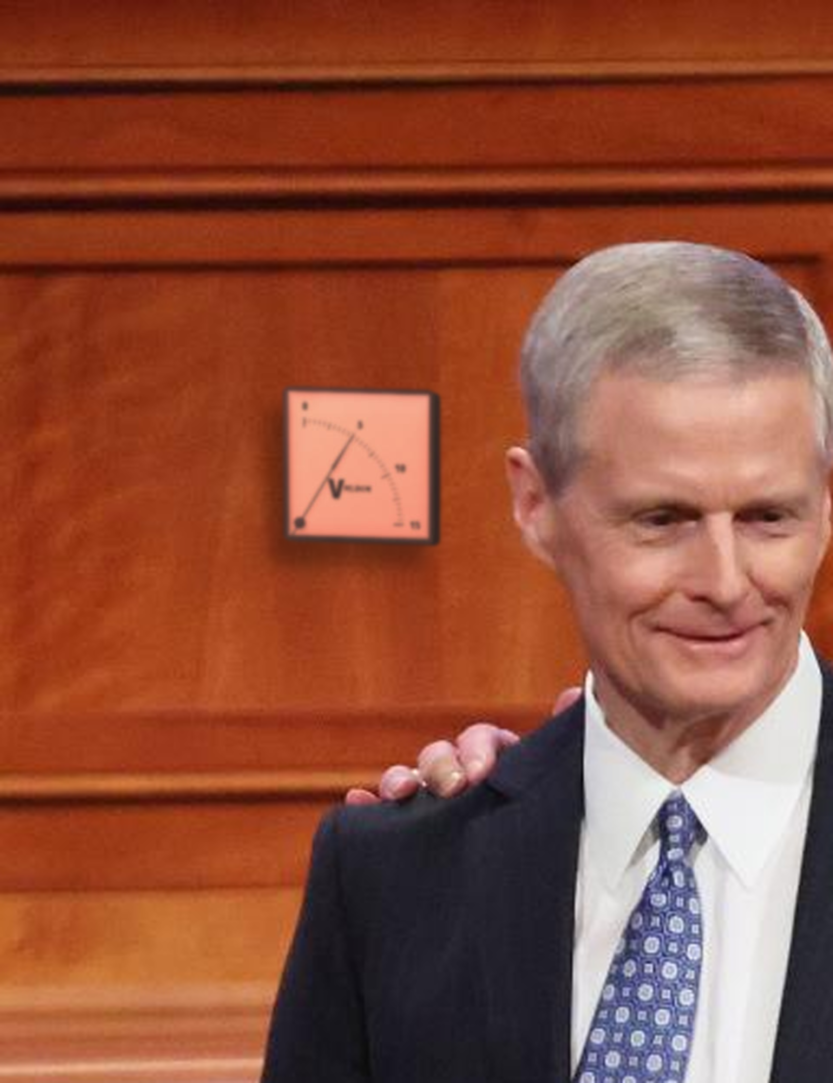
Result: 5 V
